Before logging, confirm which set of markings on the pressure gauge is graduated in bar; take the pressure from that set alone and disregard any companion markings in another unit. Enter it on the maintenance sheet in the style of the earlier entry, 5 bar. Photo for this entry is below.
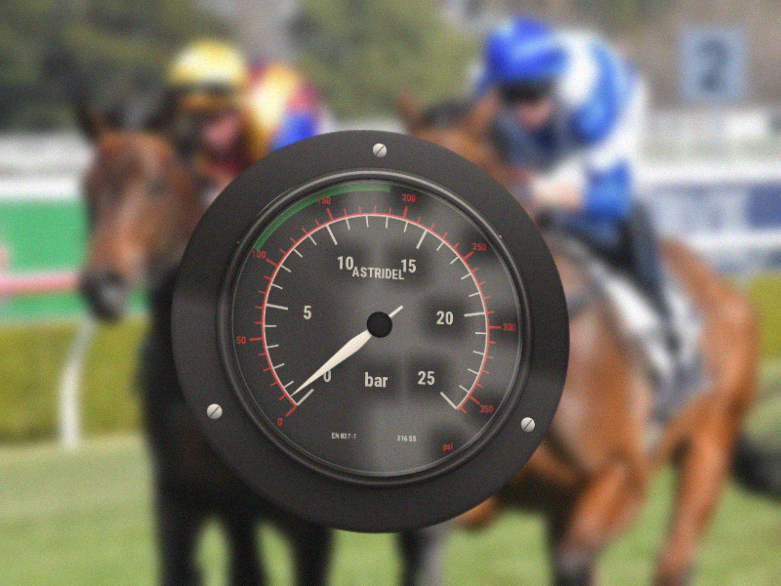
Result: 0.5 bar
